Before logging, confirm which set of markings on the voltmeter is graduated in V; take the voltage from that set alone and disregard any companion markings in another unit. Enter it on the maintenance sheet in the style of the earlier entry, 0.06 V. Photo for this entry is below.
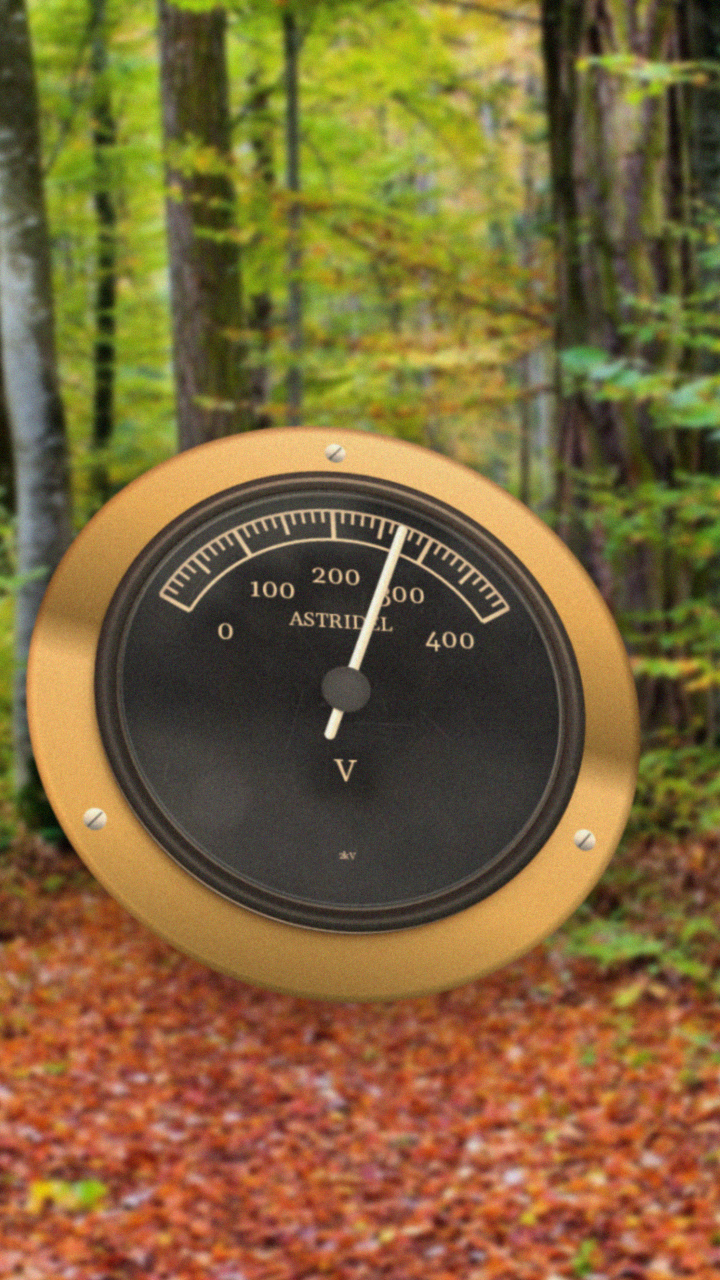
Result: 270 V
